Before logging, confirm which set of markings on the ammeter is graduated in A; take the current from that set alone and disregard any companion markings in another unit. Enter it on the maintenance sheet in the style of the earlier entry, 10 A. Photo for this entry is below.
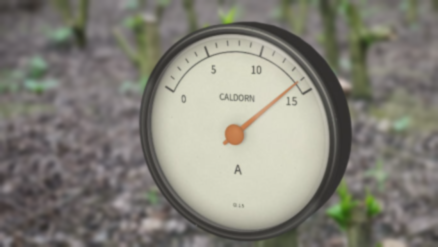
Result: 14 A
